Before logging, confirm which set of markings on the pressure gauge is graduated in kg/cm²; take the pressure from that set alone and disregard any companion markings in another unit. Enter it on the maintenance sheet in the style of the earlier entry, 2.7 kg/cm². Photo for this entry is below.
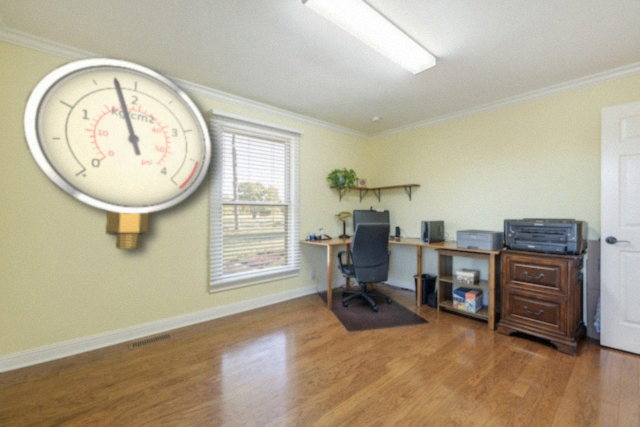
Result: 1.75 kg/cm²
